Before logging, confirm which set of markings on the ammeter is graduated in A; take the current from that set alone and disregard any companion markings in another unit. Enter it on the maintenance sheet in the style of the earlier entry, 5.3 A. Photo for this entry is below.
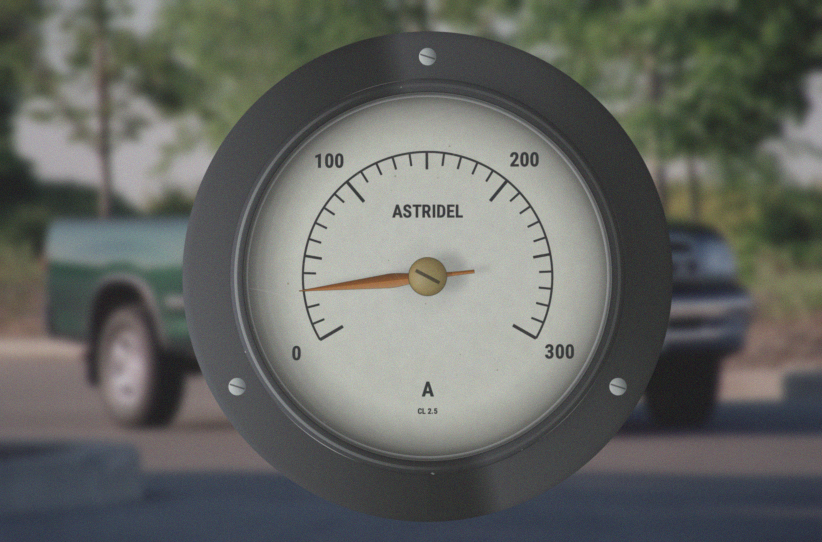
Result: 30 A
